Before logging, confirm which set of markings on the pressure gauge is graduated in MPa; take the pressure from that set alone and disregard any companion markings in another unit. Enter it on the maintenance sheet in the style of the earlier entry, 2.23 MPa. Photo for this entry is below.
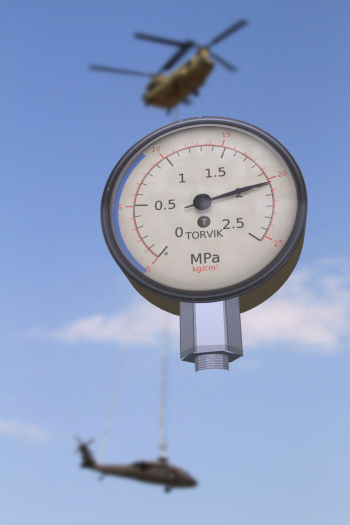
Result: 2 MPa
